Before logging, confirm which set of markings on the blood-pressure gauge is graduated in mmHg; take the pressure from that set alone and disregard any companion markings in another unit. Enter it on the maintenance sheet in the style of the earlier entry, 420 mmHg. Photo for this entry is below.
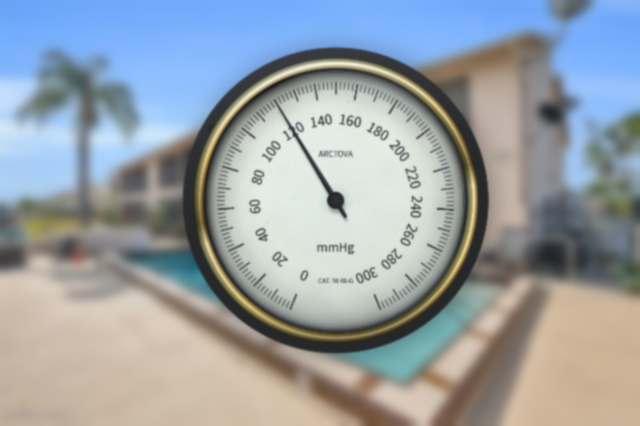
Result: 120 mmHg
